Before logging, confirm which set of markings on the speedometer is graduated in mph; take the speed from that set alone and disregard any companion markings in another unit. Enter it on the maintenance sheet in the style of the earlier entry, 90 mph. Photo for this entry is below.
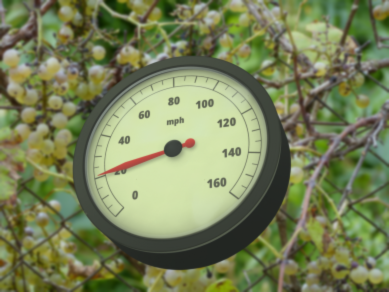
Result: 20 mph
